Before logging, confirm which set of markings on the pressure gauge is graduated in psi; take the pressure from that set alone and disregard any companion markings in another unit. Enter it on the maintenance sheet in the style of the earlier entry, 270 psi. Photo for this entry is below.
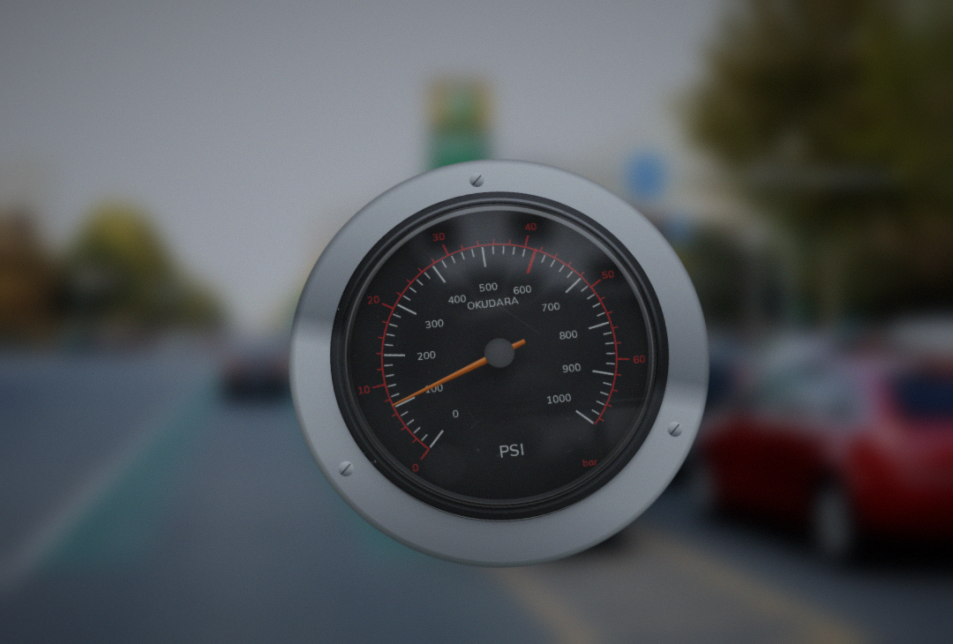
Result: 100 psi
